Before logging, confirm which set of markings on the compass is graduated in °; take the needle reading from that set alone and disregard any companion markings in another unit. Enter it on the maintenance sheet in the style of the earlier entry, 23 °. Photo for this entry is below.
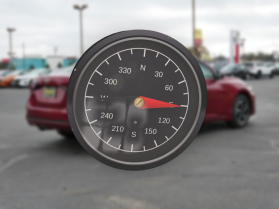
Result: 90 °
